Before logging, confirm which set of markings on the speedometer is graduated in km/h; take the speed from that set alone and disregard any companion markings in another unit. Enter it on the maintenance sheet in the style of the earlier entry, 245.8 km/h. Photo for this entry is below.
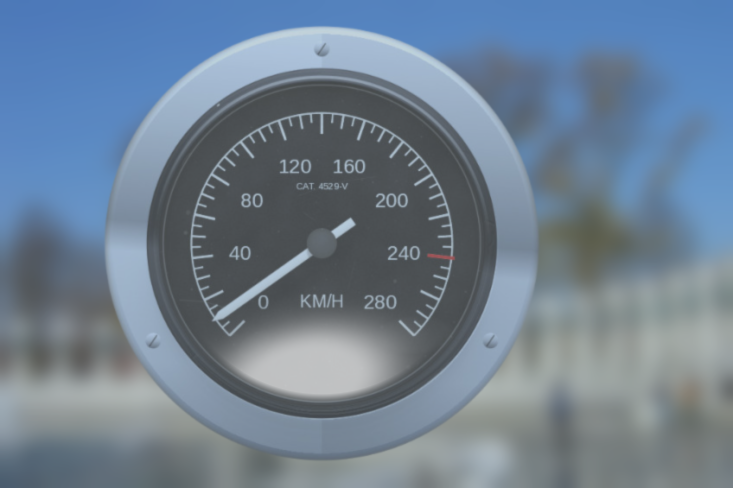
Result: 10 km/h
